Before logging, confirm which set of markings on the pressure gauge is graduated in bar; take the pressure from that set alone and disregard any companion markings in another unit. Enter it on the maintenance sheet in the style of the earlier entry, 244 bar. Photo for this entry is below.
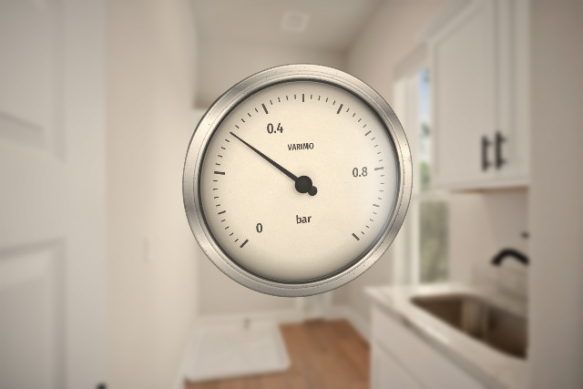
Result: 0.3 bar
